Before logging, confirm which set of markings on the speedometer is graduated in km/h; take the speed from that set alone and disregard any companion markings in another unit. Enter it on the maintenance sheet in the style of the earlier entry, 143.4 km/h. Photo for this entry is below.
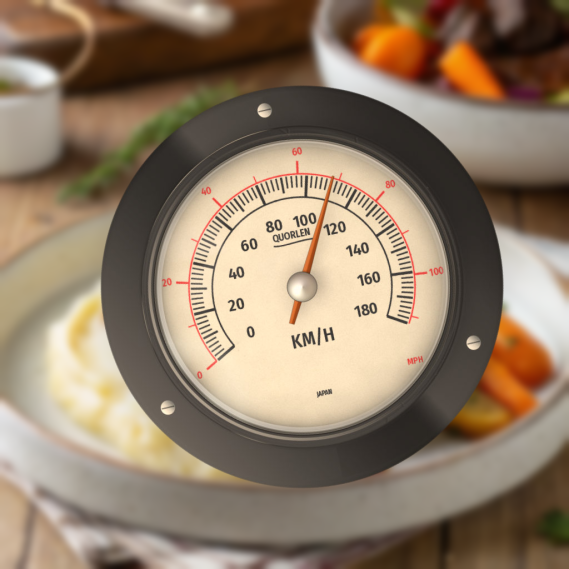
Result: 110 km/h
